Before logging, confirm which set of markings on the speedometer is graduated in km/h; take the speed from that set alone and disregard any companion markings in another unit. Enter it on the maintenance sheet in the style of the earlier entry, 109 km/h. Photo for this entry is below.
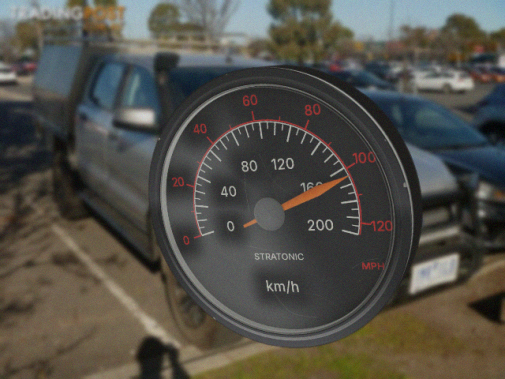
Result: 165 km/h
